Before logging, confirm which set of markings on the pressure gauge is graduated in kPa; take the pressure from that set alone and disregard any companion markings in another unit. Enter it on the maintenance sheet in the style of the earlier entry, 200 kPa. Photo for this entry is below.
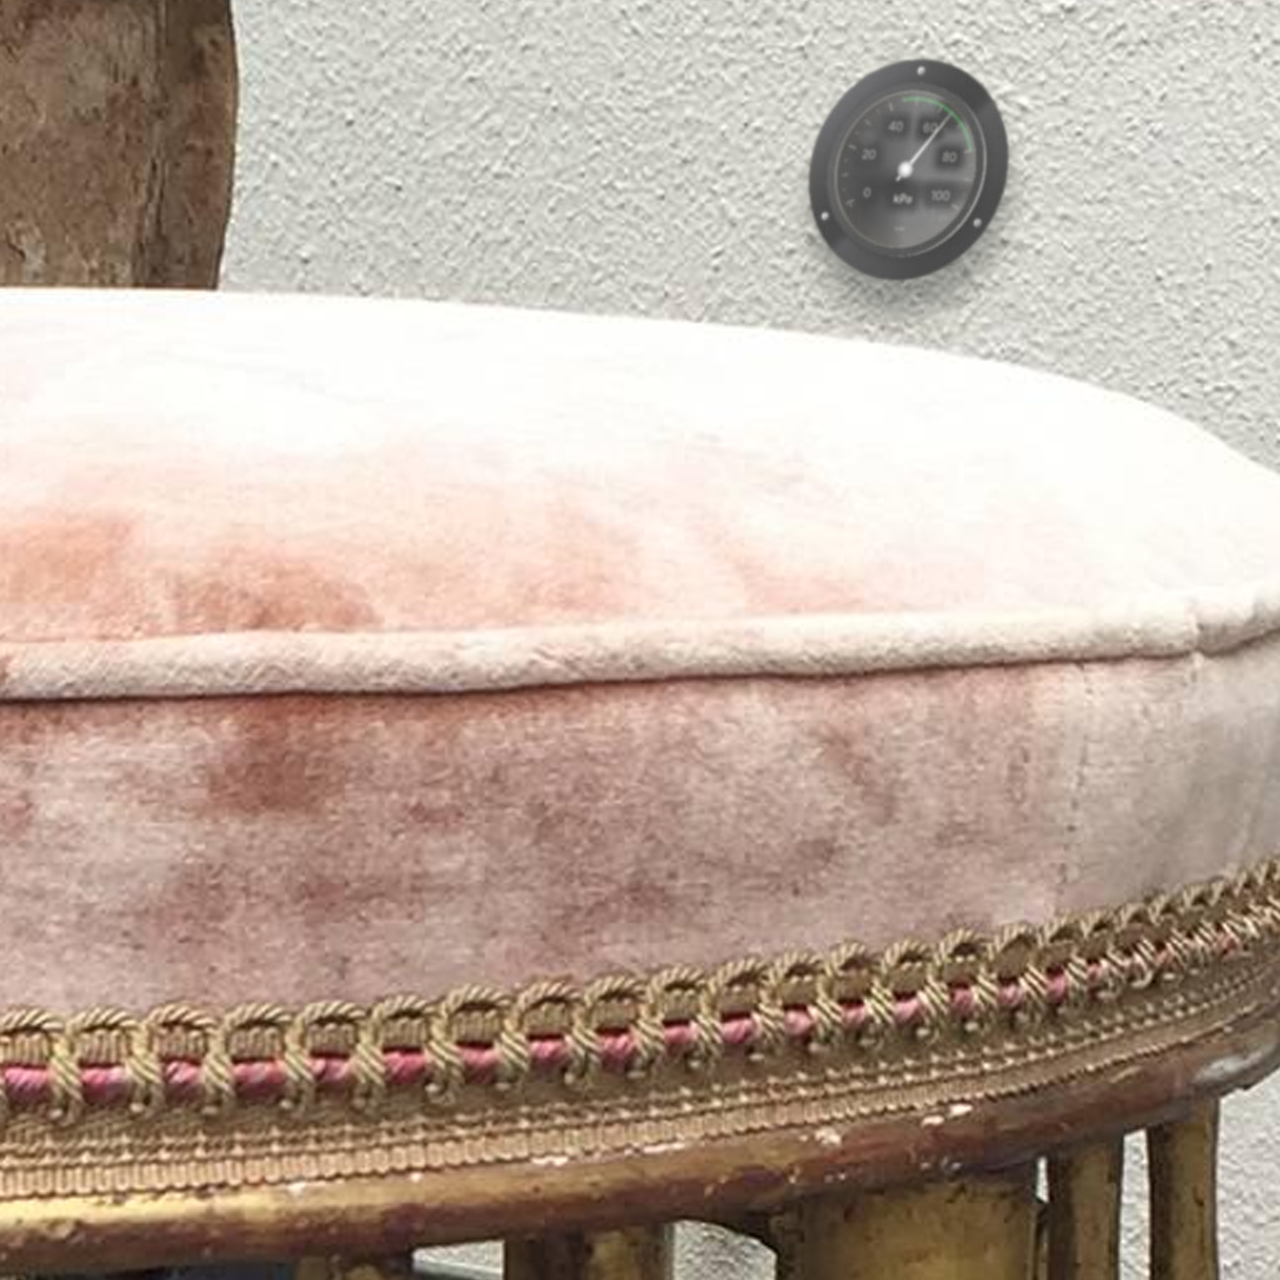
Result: 65 kPa
